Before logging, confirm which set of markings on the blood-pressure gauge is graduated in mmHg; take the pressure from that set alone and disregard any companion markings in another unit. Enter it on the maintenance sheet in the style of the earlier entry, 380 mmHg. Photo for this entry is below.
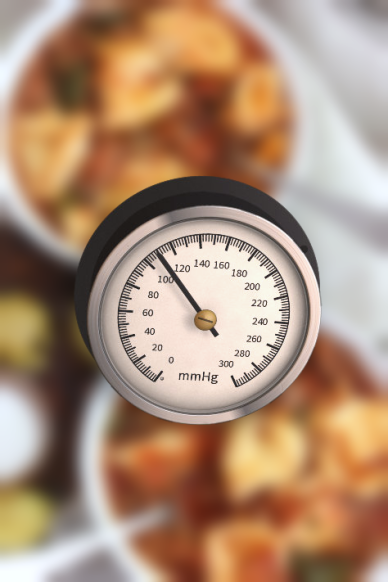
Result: 110 mmHg
